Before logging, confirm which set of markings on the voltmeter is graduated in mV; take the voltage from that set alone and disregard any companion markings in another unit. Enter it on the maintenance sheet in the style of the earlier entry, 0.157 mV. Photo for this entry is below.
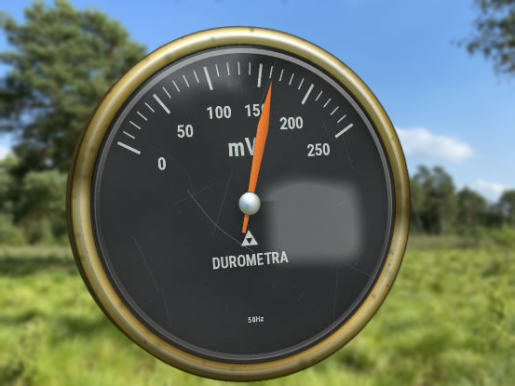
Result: 160 mV
